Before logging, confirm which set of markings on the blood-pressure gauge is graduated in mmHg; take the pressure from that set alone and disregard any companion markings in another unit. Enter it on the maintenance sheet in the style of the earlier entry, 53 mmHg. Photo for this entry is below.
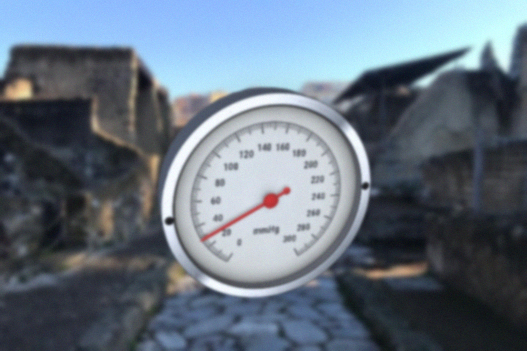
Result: 30 mmHg
